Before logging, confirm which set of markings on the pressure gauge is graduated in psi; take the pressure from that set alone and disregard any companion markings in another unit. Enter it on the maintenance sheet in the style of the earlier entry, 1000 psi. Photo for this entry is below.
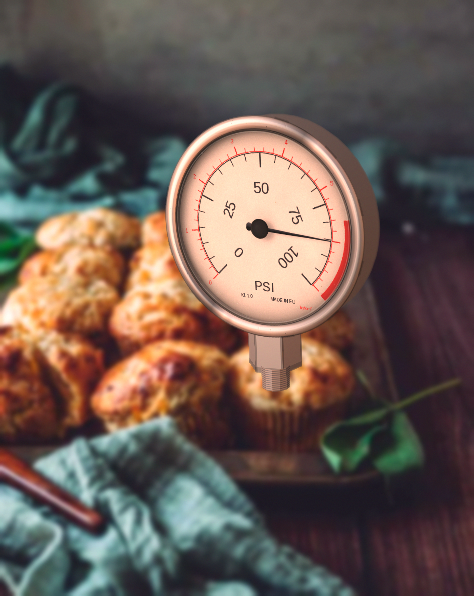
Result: 85 psi
